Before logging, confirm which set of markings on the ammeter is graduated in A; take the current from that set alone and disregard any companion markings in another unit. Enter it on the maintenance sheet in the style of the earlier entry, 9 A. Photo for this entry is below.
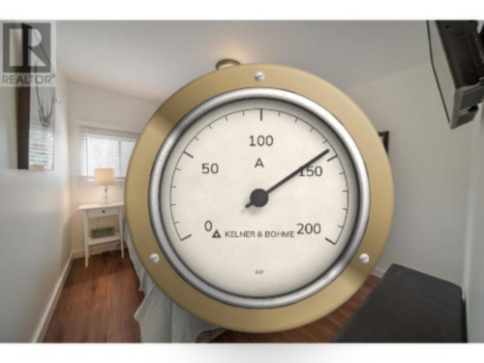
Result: 145 A
